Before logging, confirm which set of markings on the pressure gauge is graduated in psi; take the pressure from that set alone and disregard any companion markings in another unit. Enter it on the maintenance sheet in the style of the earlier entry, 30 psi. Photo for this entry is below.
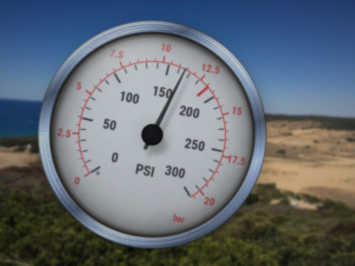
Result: 165 psi
